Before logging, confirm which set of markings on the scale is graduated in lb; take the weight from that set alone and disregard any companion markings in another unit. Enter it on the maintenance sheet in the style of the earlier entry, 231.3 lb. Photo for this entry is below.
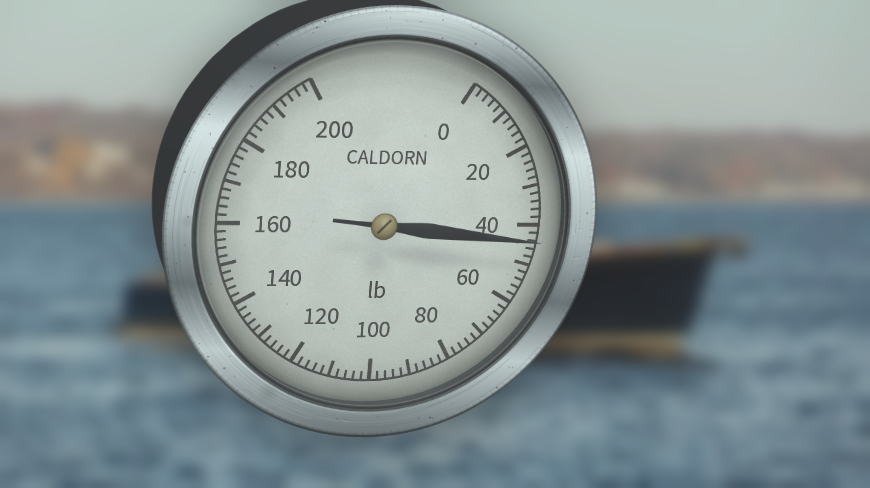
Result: 44 lb
